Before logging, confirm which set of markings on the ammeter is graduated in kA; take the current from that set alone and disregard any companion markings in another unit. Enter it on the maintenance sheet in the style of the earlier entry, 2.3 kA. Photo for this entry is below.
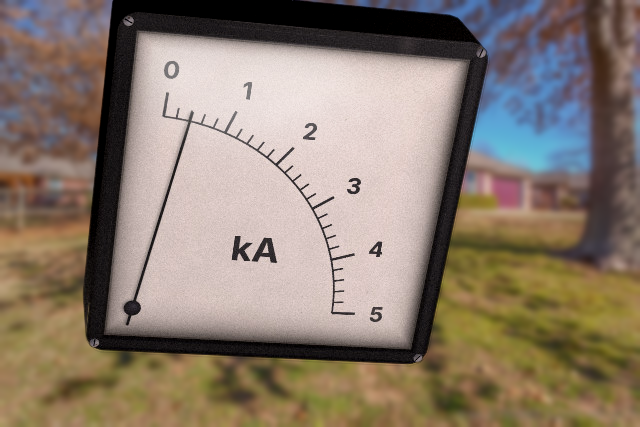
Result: 0.4 kA
